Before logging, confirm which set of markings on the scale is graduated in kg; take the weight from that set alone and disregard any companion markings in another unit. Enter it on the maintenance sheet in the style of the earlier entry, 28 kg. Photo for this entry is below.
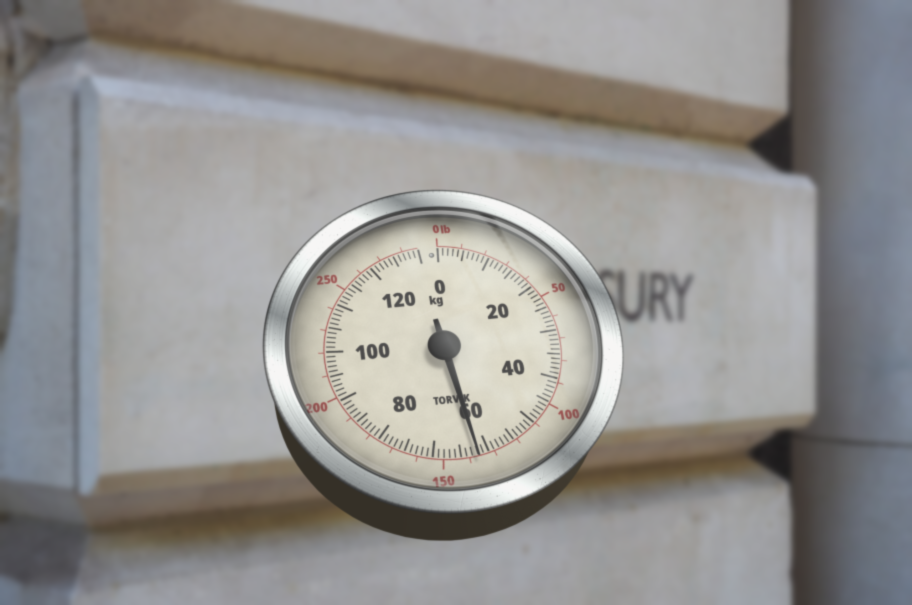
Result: 62 kg
